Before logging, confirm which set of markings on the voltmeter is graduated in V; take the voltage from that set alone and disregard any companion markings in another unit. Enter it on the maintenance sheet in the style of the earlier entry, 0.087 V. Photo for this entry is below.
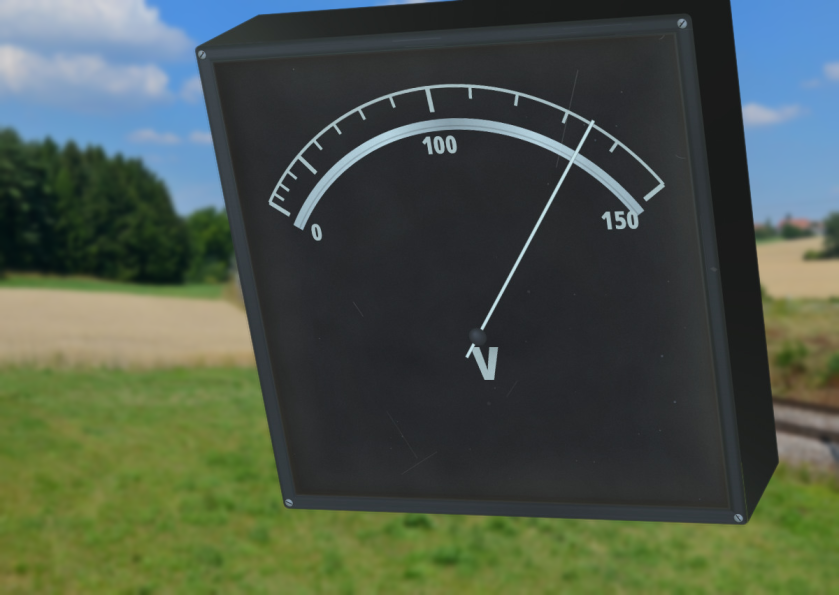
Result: 135 V
